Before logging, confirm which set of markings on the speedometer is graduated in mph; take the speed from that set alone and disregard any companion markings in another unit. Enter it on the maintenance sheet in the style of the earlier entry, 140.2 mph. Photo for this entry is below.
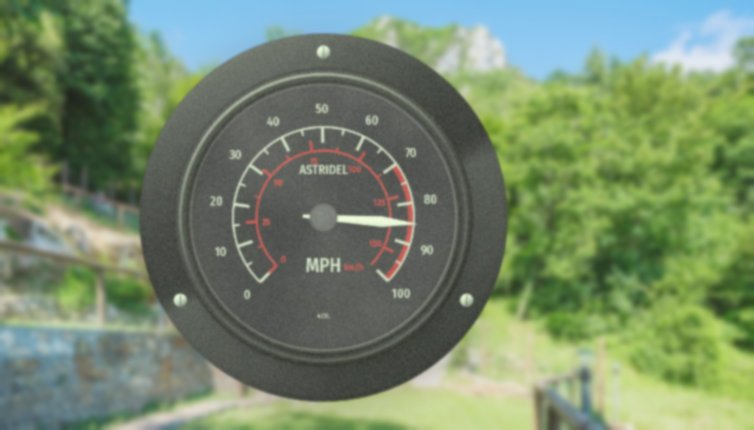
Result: 85 mph
